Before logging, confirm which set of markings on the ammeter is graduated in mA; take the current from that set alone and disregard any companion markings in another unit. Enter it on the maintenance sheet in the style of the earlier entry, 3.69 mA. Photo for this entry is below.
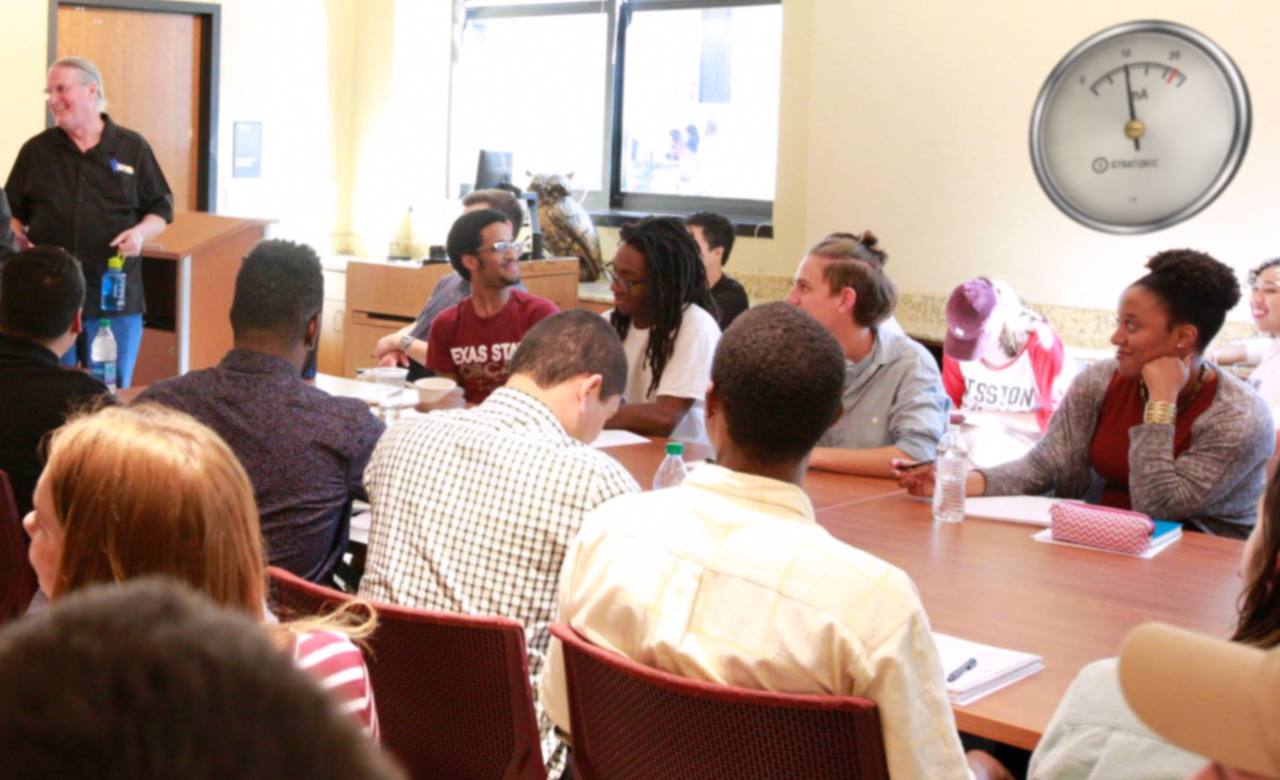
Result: 10 mA
